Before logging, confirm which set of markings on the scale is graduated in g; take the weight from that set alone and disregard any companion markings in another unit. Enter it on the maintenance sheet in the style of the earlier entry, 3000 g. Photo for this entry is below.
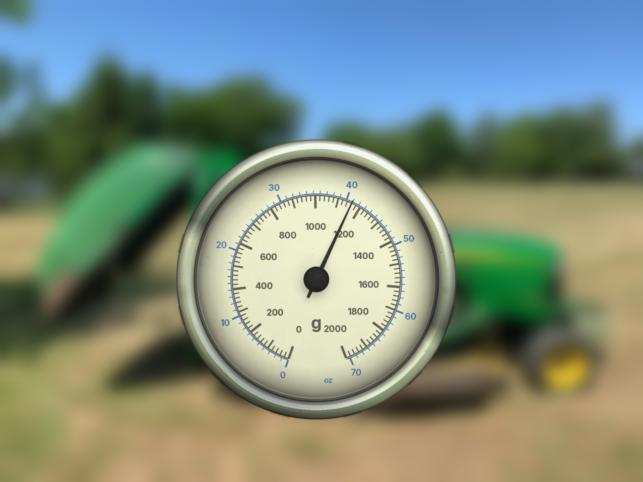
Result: 1160 g
